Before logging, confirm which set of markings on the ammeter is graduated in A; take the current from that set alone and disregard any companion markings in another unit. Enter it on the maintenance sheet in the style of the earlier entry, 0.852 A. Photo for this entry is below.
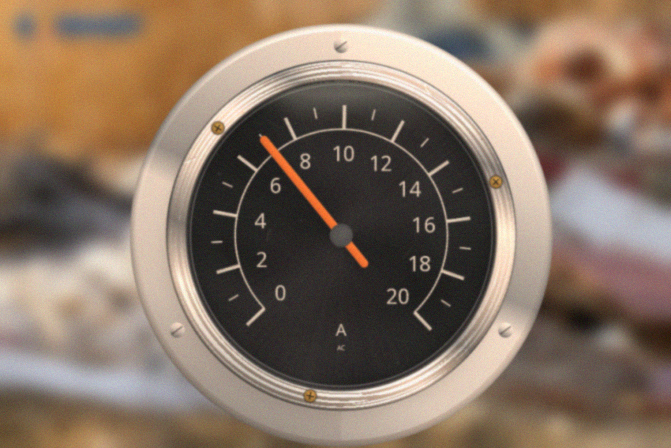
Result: 7 A
